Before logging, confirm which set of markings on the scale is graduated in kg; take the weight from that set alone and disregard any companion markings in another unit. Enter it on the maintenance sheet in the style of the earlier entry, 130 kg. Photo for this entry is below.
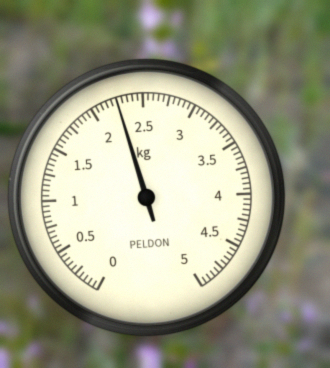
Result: 2.25 kg
